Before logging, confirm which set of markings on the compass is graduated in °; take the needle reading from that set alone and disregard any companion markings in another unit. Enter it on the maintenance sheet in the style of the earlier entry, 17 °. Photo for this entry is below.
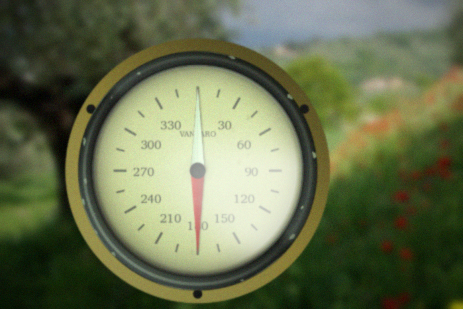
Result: 180 °
